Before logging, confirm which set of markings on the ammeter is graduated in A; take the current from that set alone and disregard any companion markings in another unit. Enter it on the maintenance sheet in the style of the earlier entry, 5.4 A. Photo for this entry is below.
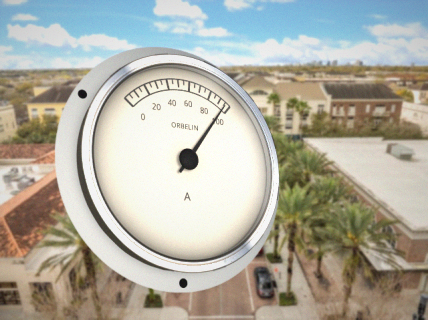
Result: 95 A
